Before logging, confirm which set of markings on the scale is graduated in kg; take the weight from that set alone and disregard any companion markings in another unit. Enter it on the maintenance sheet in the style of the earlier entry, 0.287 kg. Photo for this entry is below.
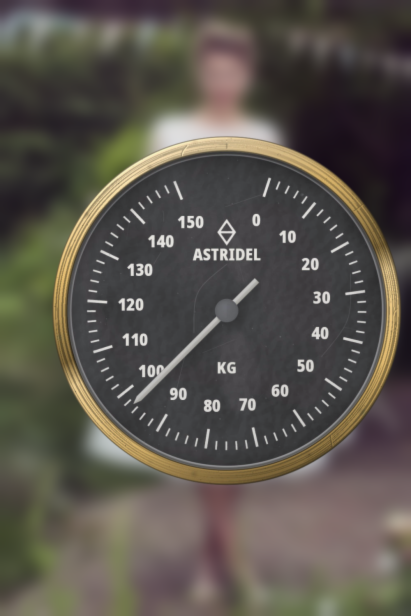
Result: 97 kg
